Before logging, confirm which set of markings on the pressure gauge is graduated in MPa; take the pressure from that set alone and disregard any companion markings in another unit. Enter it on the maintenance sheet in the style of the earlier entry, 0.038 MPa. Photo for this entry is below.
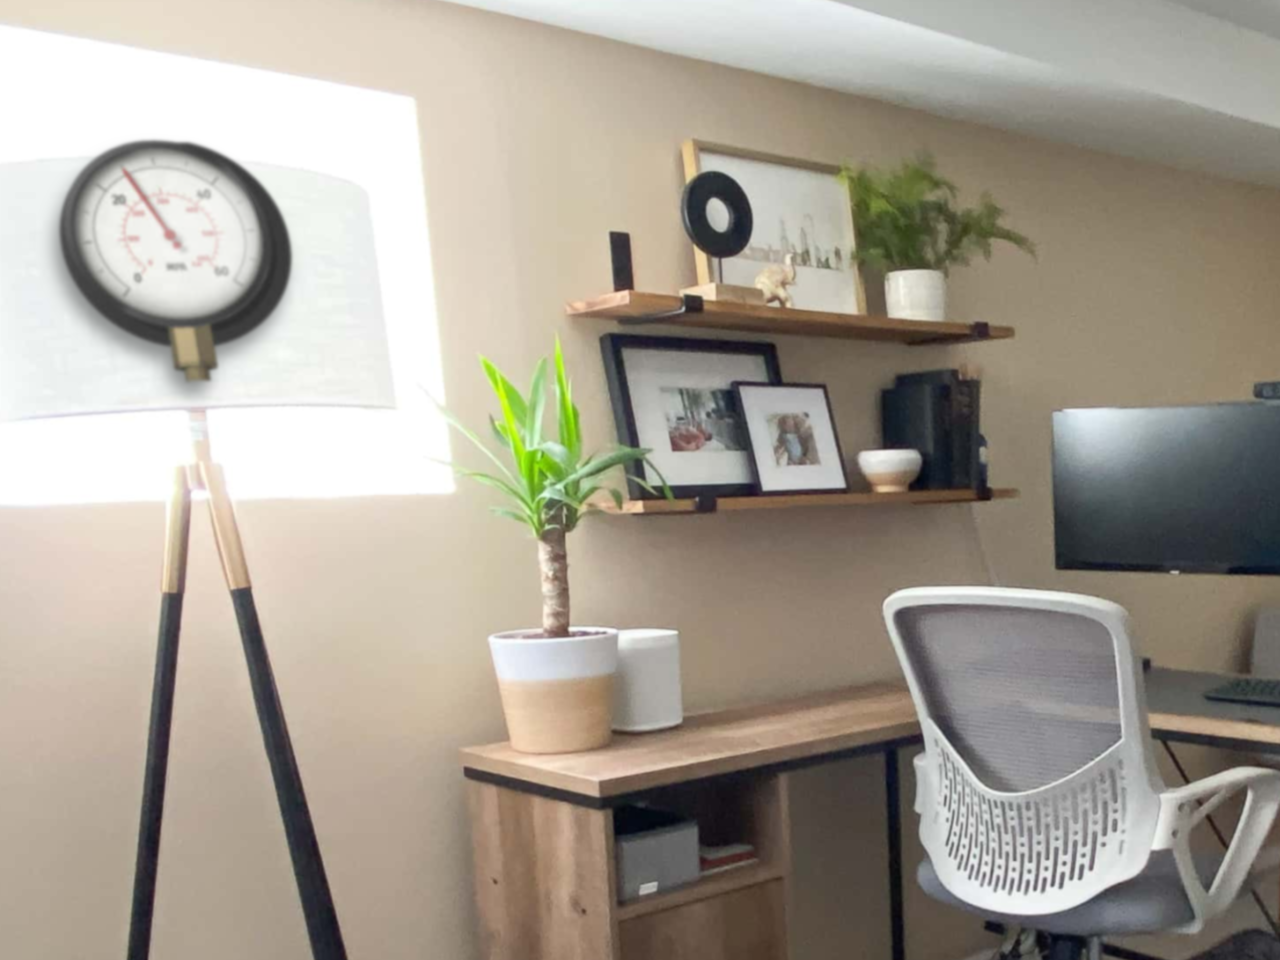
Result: 25 MPa
